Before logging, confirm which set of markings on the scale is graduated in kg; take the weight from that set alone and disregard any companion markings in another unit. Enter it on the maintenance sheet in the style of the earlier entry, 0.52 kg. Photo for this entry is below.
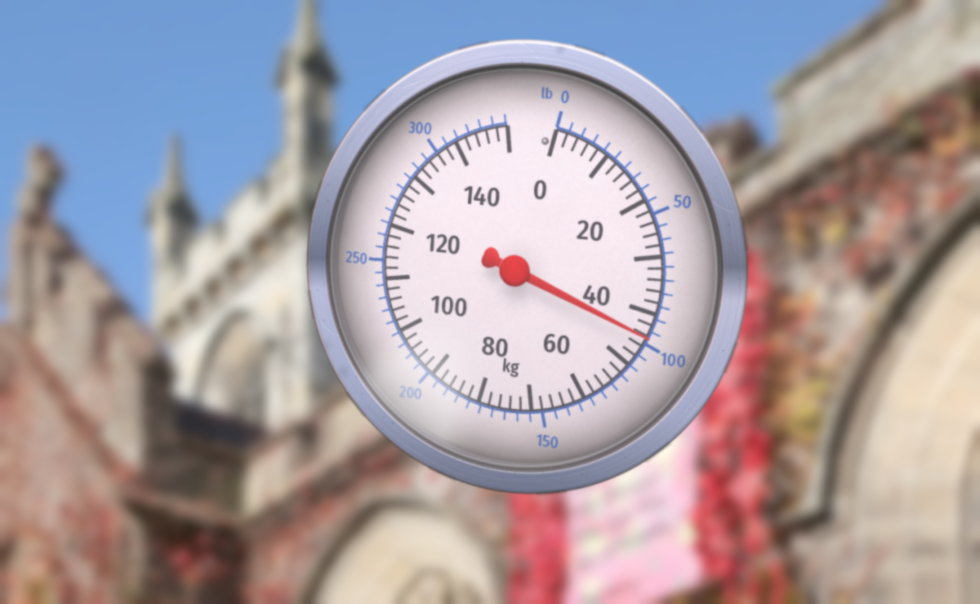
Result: 44 kg
